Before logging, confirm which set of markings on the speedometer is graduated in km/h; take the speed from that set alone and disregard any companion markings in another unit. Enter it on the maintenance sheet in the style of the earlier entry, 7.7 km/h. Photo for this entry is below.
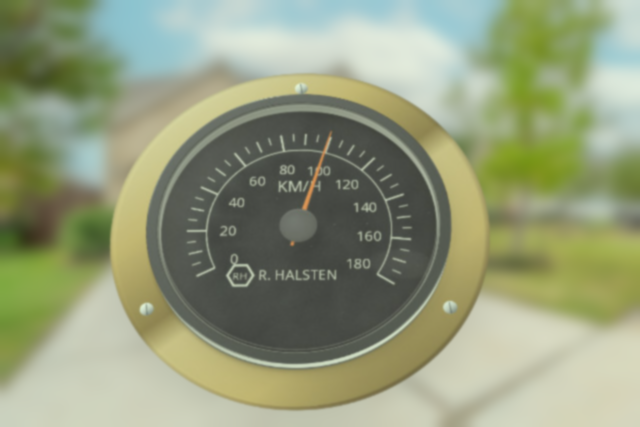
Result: 100 km/h
